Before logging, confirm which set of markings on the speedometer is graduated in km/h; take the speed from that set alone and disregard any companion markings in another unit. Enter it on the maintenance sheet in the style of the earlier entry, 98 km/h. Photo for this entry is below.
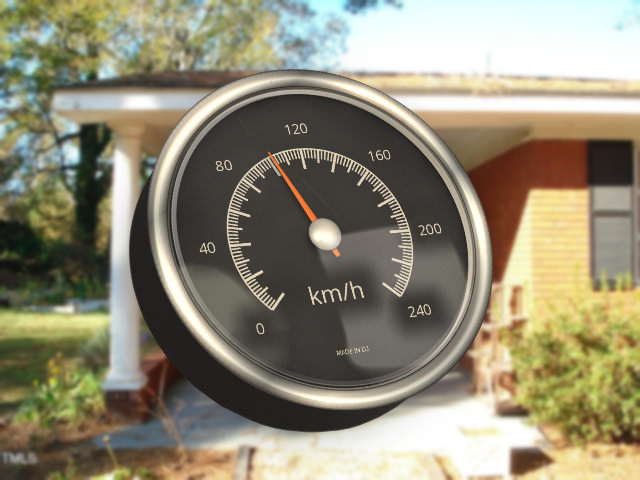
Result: 100 km/h
